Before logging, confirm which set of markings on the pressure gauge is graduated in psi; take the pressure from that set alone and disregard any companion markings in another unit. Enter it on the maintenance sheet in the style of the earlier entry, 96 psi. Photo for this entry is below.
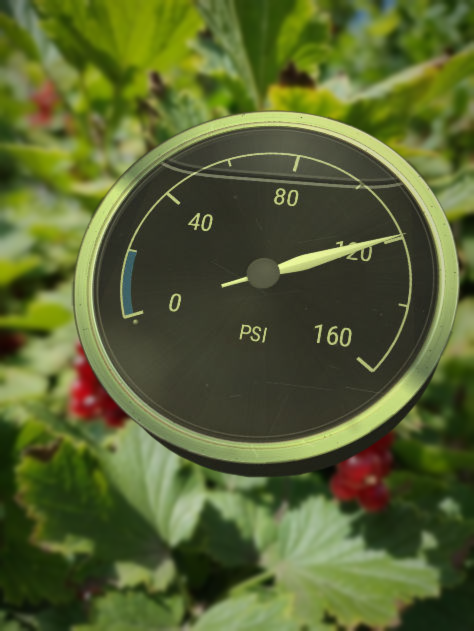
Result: 120 psi
